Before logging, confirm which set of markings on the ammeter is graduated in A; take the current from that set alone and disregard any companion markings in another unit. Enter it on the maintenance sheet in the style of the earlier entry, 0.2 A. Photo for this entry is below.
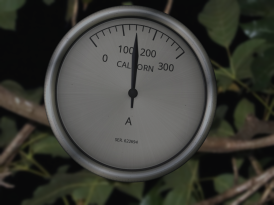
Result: 140 A
